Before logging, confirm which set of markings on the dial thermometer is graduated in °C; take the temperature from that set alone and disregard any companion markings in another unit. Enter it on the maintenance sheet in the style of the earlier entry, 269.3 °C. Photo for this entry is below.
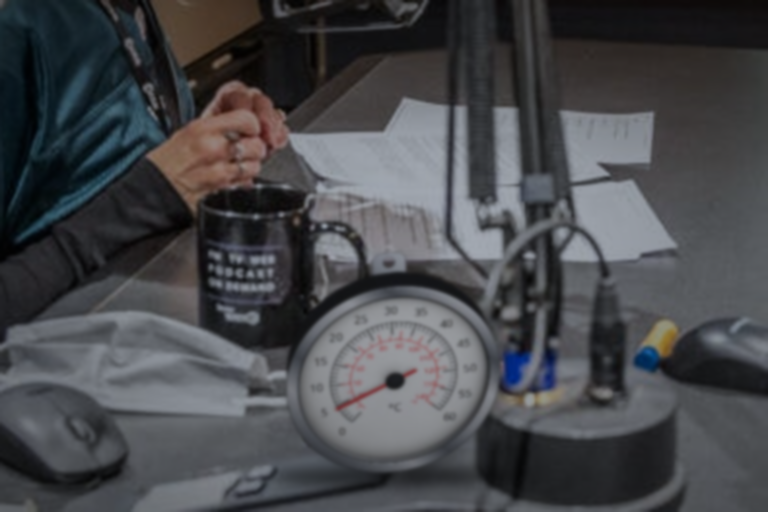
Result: 5 °C
